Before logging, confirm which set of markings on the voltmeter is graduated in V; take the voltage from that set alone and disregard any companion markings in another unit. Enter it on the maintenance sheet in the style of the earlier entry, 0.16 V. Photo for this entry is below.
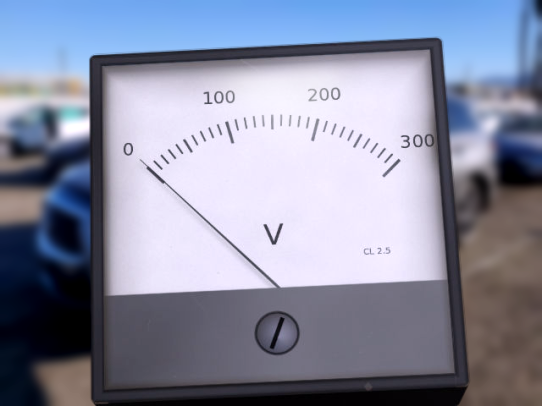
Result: 0 V
